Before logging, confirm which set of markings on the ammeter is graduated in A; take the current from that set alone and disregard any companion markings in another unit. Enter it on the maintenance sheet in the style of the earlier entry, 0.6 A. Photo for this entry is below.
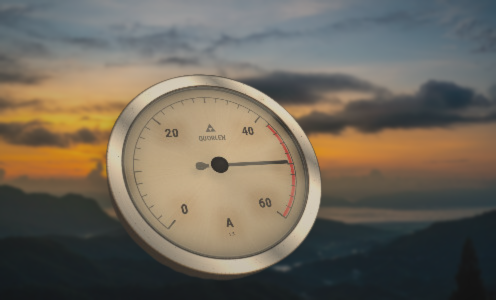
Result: 50 A
